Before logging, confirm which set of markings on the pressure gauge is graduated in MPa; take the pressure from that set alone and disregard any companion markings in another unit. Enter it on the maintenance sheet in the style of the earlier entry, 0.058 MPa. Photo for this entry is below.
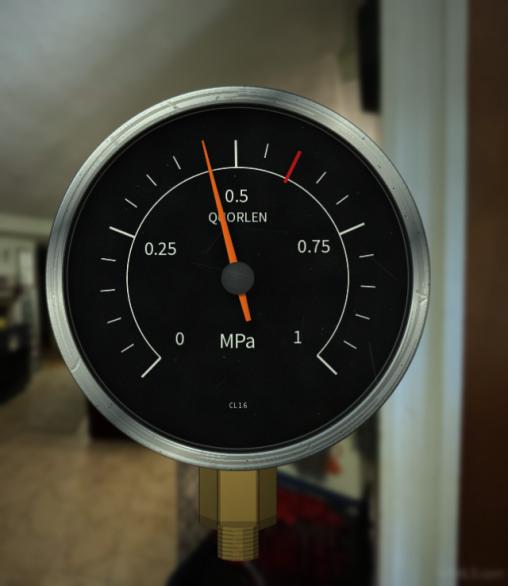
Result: 0.45 MPa
